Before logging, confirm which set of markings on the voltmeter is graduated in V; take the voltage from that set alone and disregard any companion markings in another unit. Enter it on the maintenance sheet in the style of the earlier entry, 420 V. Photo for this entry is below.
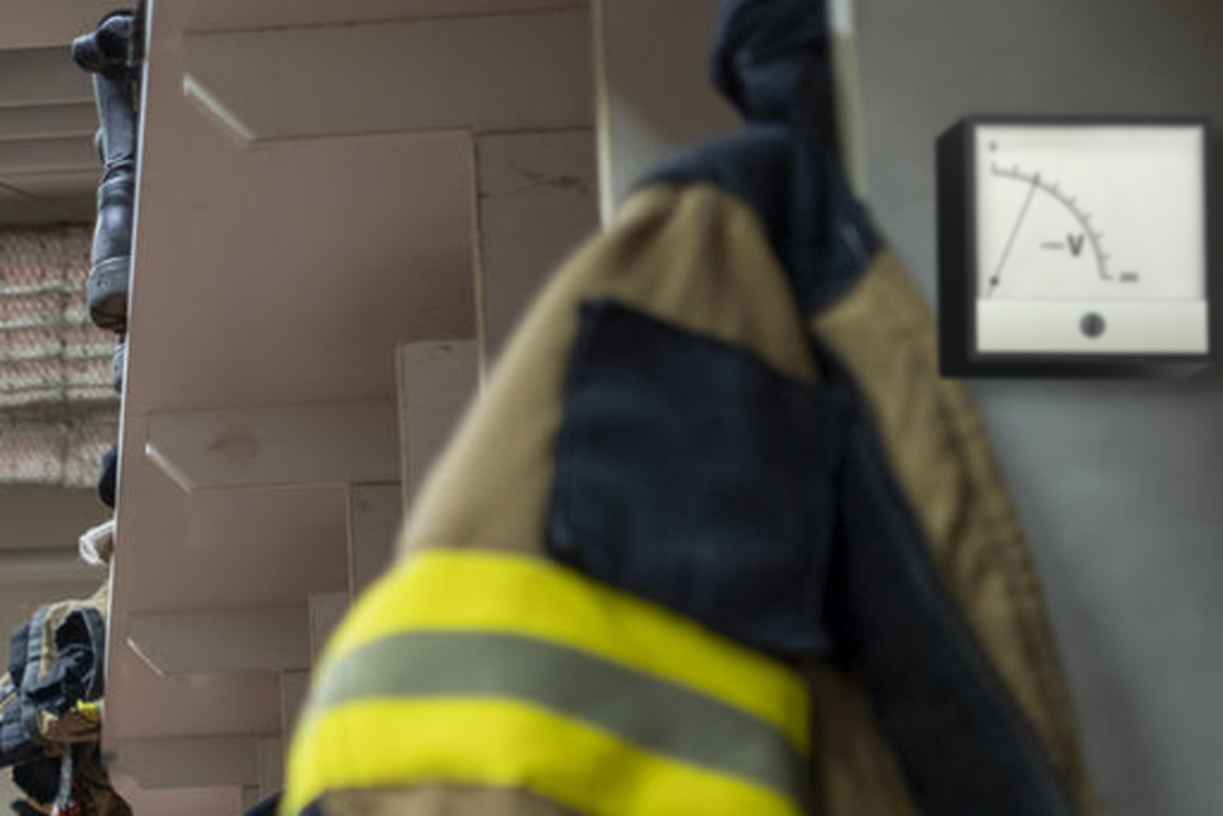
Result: 50 V
